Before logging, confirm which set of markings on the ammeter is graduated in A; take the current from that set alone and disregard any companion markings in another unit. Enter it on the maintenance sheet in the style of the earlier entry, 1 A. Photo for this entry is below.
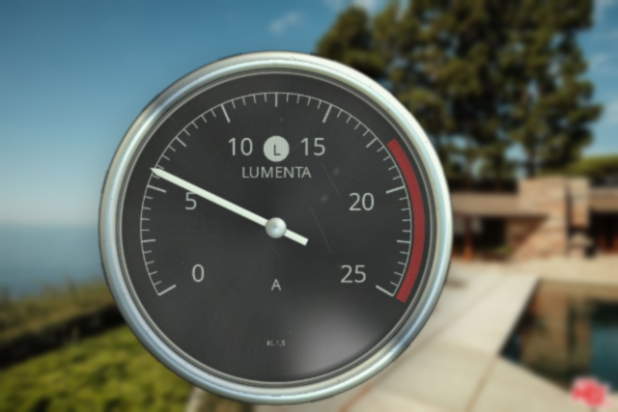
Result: 5.75 A
